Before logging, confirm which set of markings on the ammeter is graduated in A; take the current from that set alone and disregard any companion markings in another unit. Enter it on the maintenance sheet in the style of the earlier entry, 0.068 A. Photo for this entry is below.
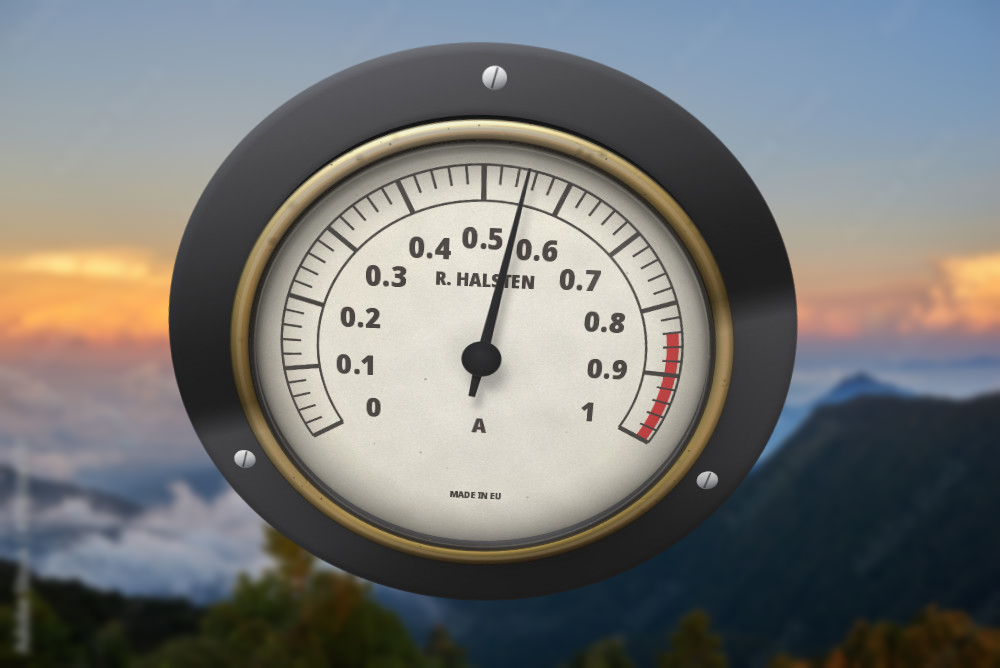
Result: 0.55 A
